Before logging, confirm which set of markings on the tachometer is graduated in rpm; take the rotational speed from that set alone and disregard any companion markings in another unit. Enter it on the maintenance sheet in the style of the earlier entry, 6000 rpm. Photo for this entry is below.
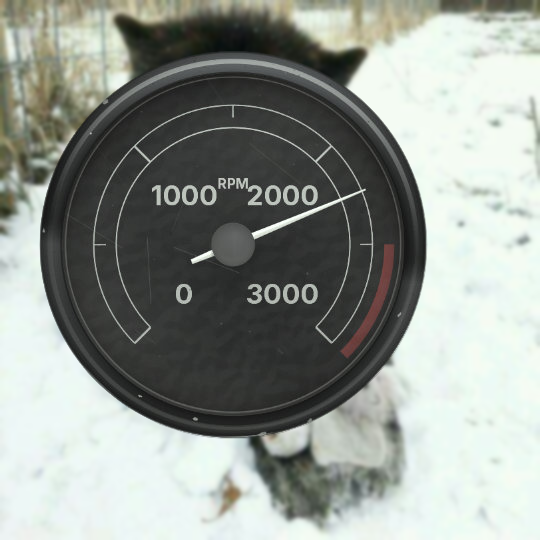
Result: 2250 rpm
